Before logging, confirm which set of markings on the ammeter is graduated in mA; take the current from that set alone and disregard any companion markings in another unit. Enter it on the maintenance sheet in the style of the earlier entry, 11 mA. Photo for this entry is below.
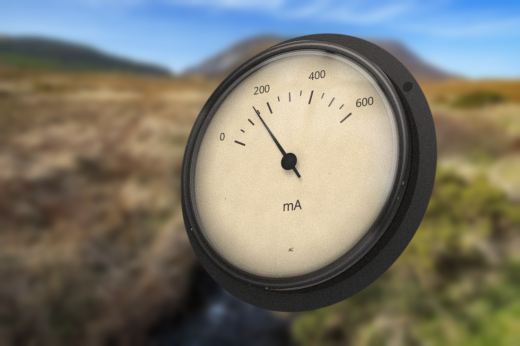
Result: 150 mA
